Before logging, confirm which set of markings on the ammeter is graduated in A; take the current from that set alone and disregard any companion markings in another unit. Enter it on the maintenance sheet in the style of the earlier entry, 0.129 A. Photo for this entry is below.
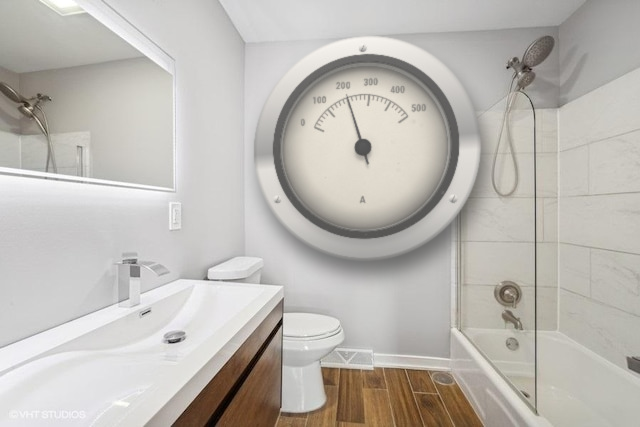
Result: 200 A
